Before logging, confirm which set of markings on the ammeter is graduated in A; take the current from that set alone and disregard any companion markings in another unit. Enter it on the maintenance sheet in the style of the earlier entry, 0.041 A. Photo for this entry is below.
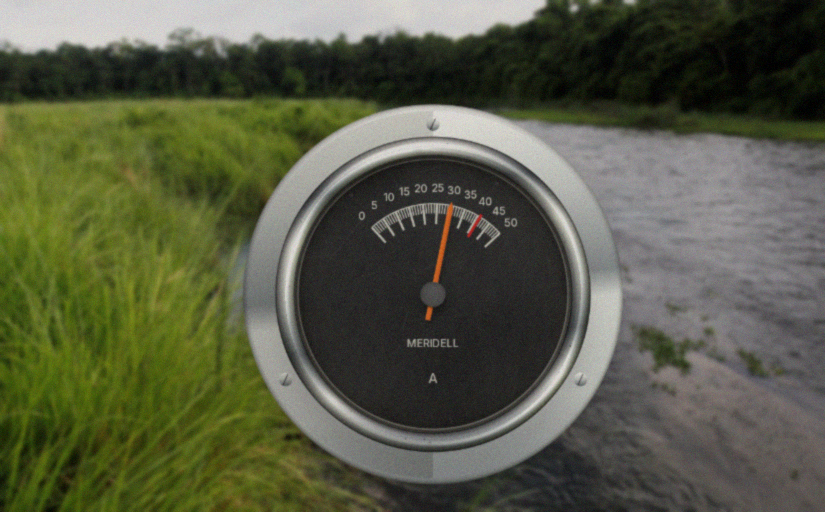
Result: 30 A
